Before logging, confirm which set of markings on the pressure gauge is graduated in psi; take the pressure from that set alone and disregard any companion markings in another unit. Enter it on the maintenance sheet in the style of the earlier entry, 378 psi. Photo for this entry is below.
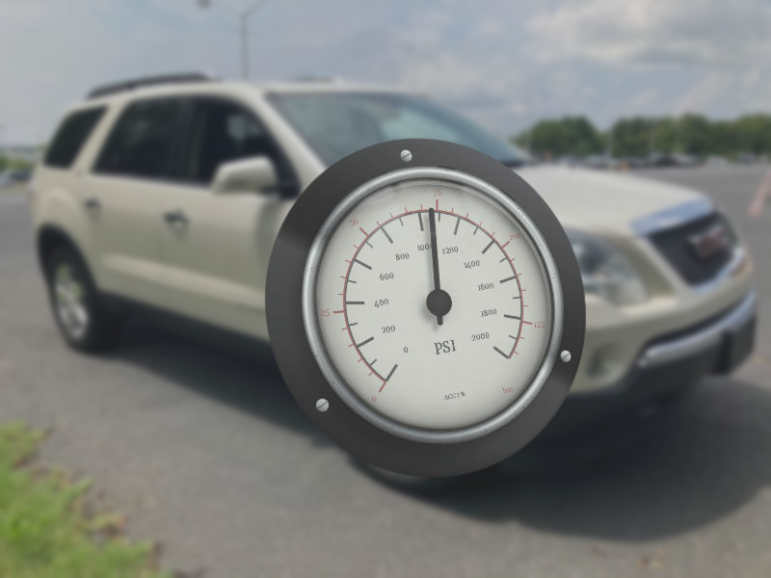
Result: 1050 psi
